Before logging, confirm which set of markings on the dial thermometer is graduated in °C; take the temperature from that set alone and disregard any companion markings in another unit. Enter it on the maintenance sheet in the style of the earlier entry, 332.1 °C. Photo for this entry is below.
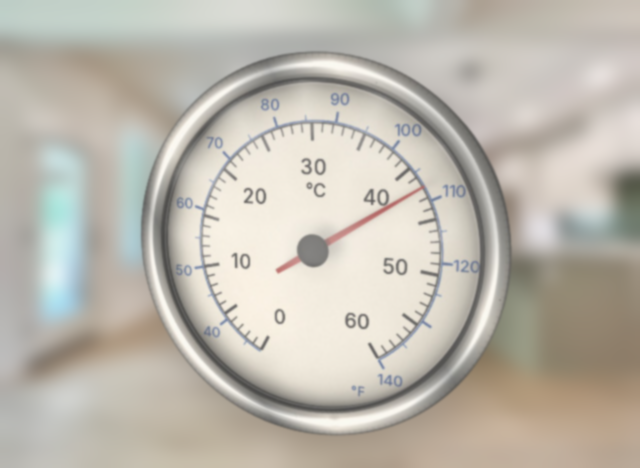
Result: 42 °C
